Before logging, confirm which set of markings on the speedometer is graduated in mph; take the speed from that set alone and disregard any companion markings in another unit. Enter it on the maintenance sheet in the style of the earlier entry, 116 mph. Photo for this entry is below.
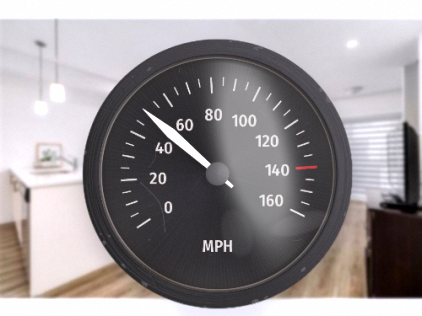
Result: 50 mph
